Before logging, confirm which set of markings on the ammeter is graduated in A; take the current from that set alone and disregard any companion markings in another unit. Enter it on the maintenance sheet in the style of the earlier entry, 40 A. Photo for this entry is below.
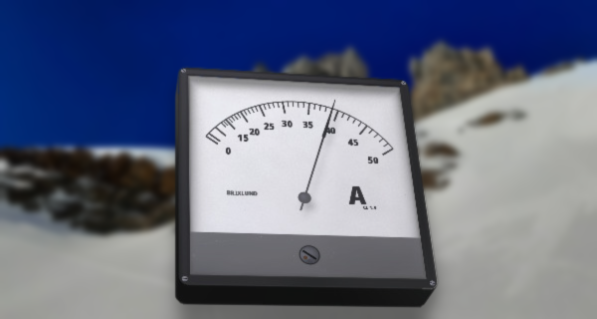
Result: 39 A
